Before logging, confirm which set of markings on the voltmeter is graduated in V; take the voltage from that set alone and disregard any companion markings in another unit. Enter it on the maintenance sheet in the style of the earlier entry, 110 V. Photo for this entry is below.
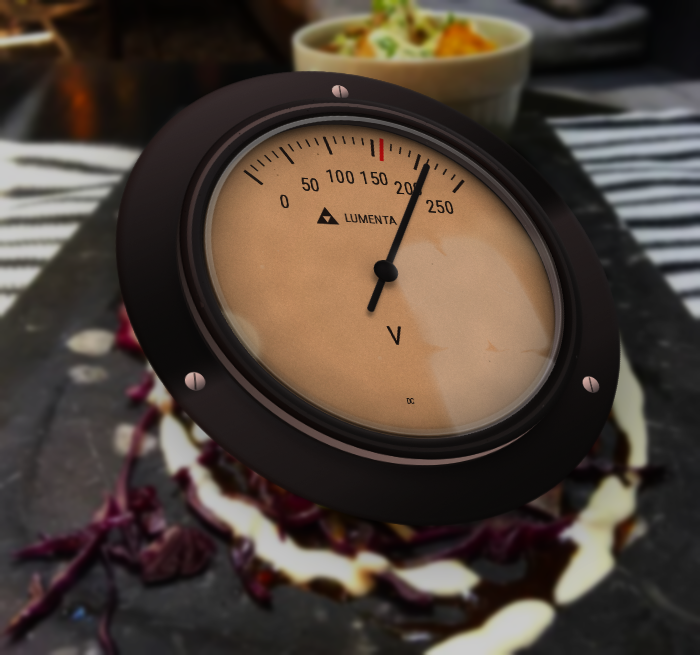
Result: 210 V
